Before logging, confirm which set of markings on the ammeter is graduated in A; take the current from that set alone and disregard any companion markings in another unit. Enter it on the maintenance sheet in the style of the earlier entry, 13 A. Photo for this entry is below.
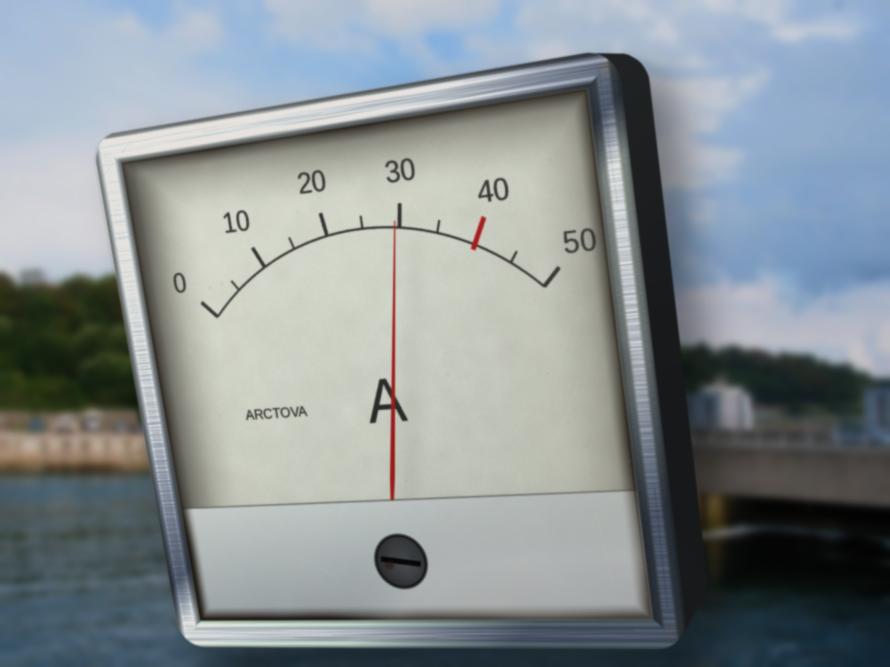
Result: 30 A
